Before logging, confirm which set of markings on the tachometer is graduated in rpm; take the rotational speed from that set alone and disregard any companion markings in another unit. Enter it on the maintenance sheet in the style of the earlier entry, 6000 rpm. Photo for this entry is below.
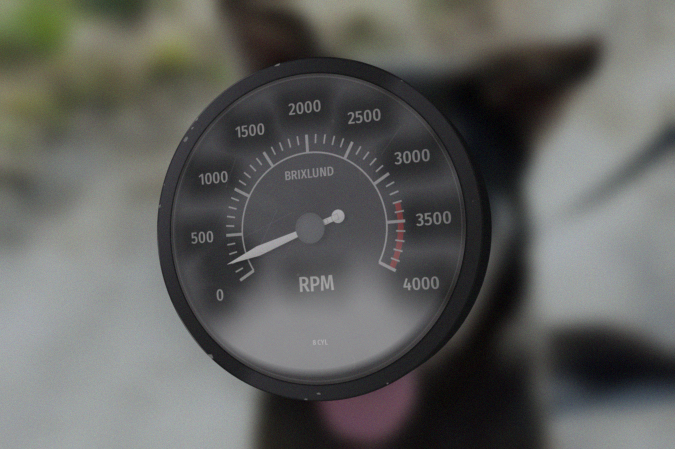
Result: 200 rpm
